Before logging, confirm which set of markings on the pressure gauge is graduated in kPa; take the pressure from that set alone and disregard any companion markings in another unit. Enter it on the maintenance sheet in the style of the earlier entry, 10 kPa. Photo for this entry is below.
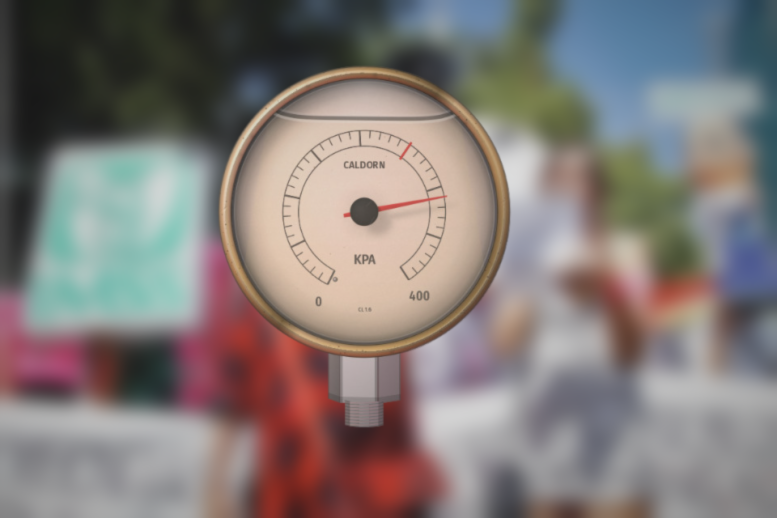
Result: 310 kPa
